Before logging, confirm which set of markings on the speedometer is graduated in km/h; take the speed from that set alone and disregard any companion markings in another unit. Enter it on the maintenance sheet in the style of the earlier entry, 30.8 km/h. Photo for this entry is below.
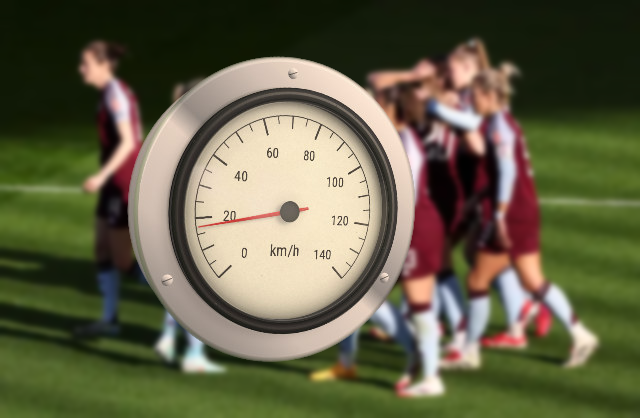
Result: 17.5 km/h
